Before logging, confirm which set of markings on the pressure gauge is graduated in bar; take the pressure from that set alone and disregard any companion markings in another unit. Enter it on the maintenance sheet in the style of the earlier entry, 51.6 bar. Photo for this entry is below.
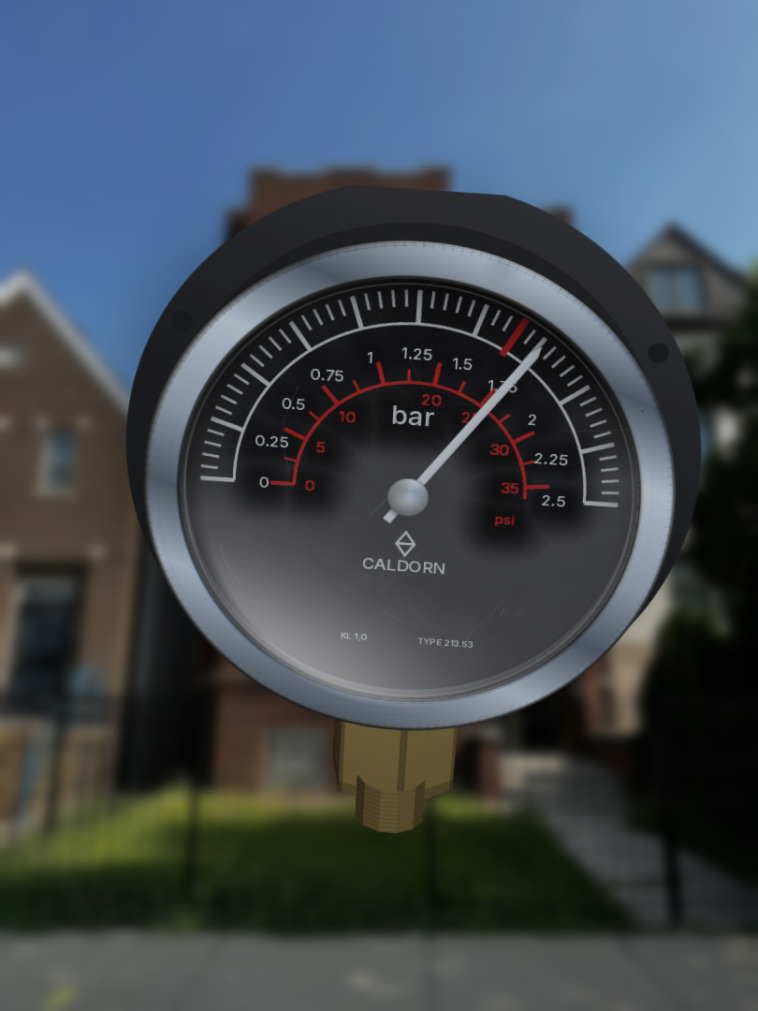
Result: 1.75 bar
